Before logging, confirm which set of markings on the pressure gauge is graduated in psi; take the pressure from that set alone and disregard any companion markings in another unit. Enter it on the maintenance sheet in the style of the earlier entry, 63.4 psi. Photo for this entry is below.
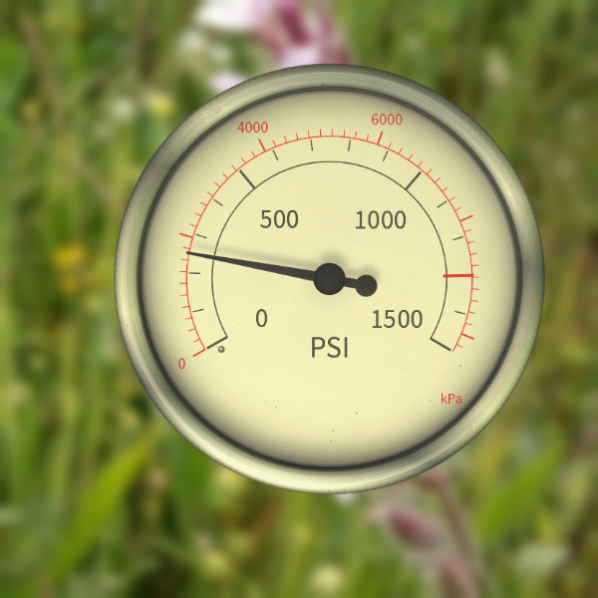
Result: 250 psi
